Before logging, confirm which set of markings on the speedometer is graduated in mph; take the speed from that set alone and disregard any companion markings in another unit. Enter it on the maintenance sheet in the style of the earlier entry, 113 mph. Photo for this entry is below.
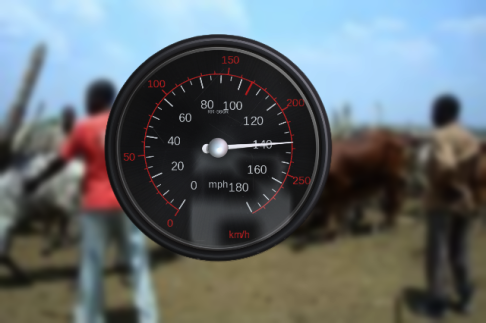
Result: 140 mph
